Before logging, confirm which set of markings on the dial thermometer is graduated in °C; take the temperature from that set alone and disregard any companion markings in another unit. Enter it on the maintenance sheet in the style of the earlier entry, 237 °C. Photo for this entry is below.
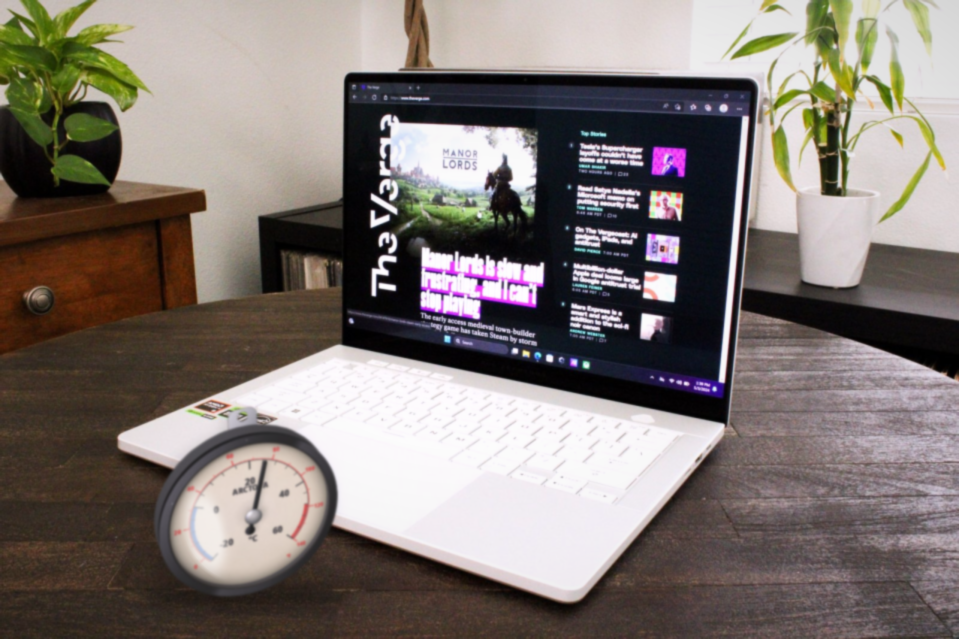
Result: 24 °C
